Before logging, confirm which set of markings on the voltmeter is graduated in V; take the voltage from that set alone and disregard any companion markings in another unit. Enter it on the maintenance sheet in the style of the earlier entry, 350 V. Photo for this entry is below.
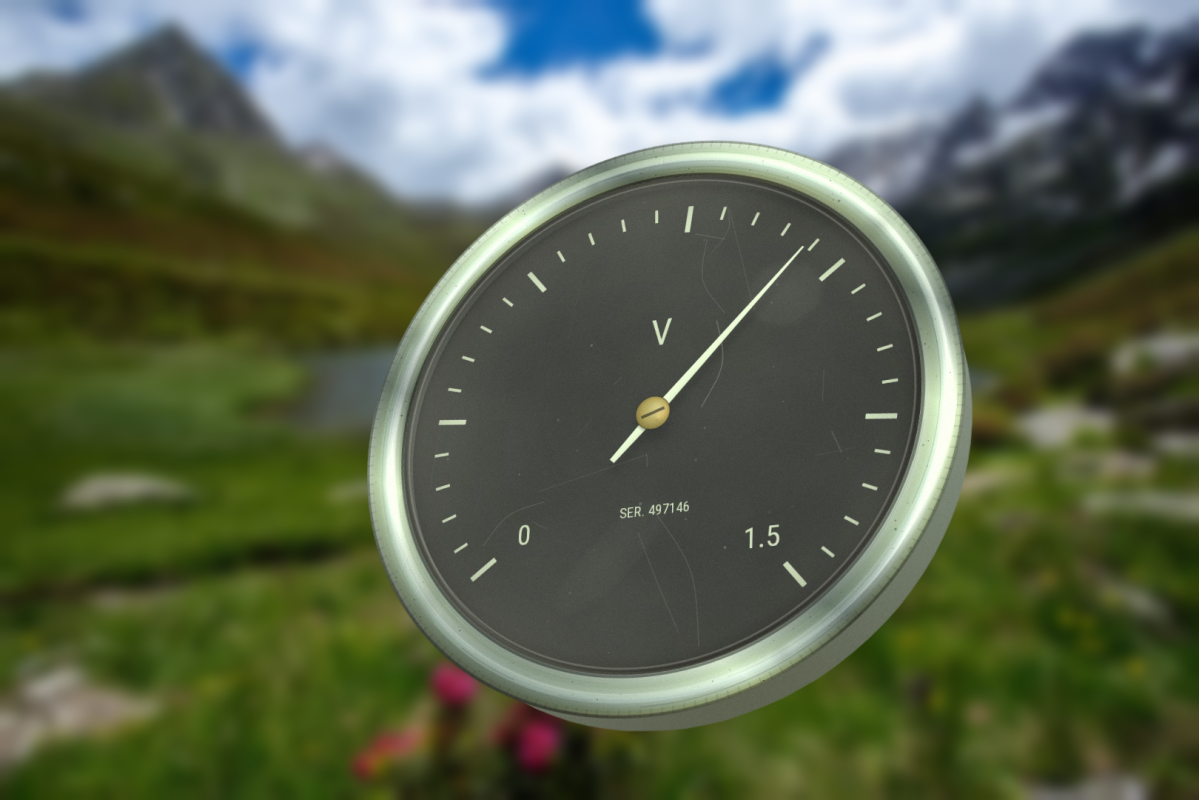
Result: 0.95 V
